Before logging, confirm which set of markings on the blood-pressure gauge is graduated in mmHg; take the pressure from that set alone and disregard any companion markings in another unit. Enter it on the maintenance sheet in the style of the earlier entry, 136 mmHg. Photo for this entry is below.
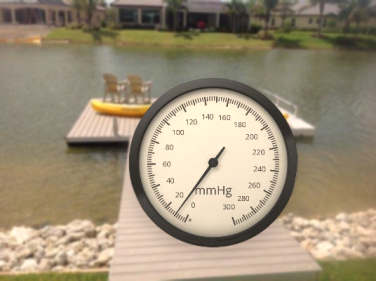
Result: 10 mmHg
